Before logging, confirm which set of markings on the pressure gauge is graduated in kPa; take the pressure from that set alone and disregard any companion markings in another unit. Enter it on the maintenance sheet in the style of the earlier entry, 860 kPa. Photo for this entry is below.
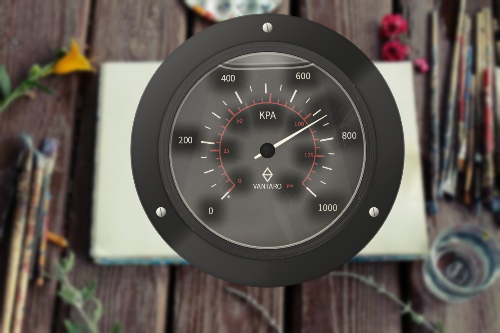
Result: 725 kPa
